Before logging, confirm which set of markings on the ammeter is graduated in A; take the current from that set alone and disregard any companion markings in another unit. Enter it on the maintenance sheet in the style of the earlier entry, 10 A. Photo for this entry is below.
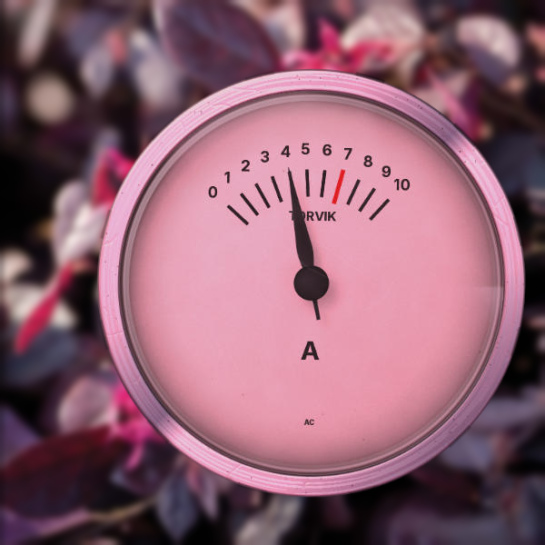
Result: 4 A
